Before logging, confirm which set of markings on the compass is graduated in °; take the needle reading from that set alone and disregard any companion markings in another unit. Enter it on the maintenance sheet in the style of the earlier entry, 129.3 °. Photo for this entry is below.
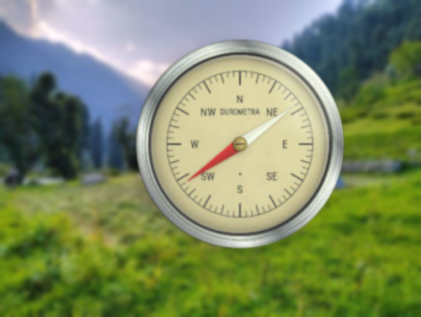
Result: 235 °
